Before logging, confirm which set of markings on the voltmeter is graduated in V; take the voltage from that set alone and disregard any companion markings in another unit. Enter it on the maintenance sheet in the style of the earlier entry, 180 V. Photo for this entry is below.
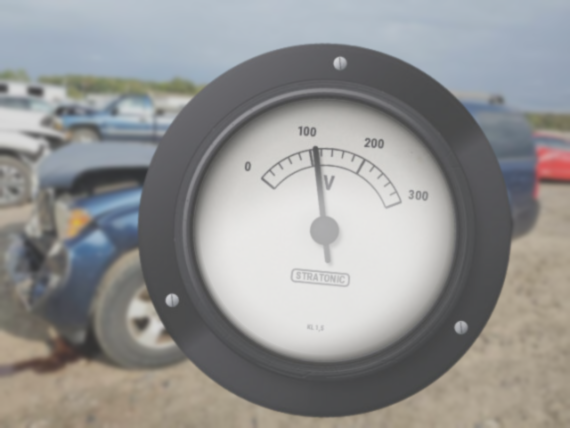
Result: 110 V
